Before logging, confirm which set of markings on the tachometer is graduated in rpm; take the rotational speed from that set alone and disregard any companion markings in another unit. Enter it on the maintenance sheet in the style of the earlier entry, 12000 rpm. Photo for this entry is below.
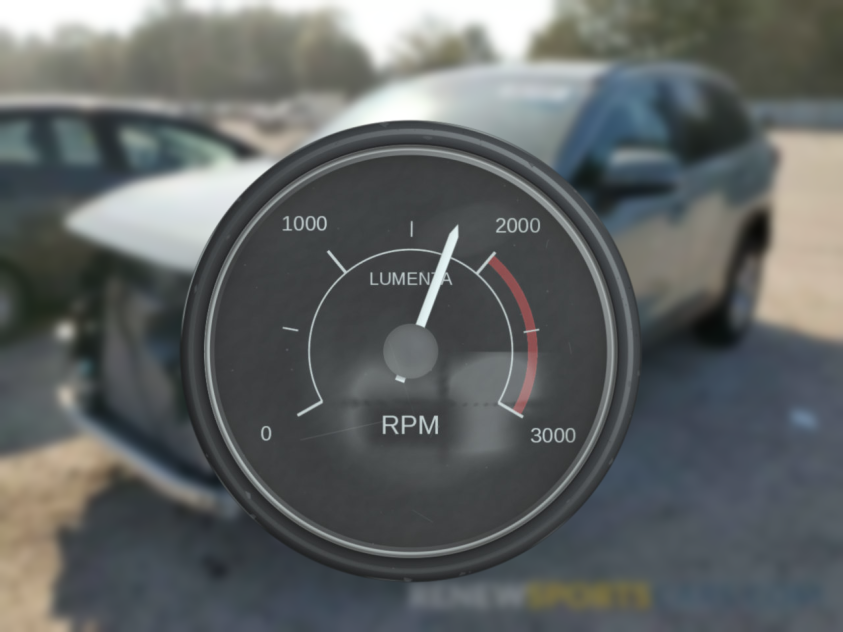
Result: 1750 rpm
